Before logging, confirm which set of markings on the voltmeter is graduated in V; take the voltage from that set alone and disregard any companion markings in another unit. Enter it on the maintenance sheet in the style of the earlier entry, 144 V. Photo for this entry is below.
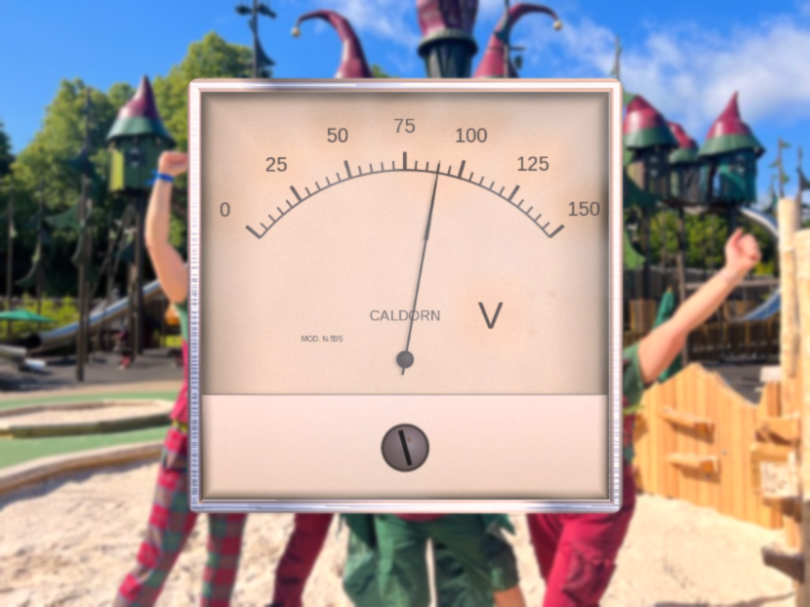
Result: 90 V
